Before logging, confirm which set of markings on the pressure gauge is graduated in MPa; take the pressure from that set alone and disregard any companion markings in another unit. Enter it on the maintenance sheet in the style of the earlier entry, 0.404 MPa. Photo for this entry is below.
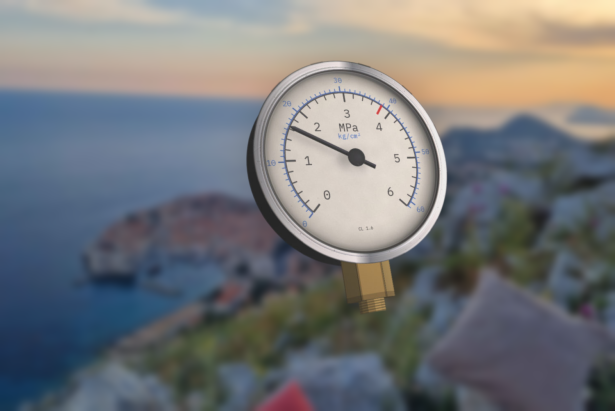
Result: 1.6 MPa
